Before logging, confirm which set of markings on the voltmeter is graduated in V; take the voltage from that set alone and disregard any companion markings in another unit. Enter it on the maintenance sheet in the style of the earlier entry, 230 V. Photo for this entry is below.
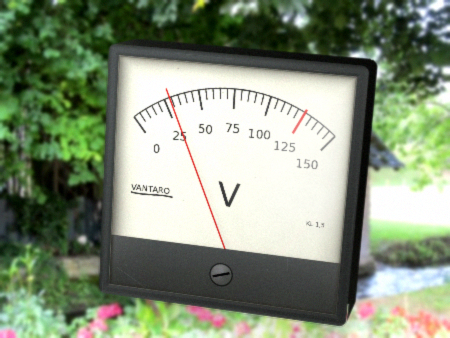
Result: 30 V
